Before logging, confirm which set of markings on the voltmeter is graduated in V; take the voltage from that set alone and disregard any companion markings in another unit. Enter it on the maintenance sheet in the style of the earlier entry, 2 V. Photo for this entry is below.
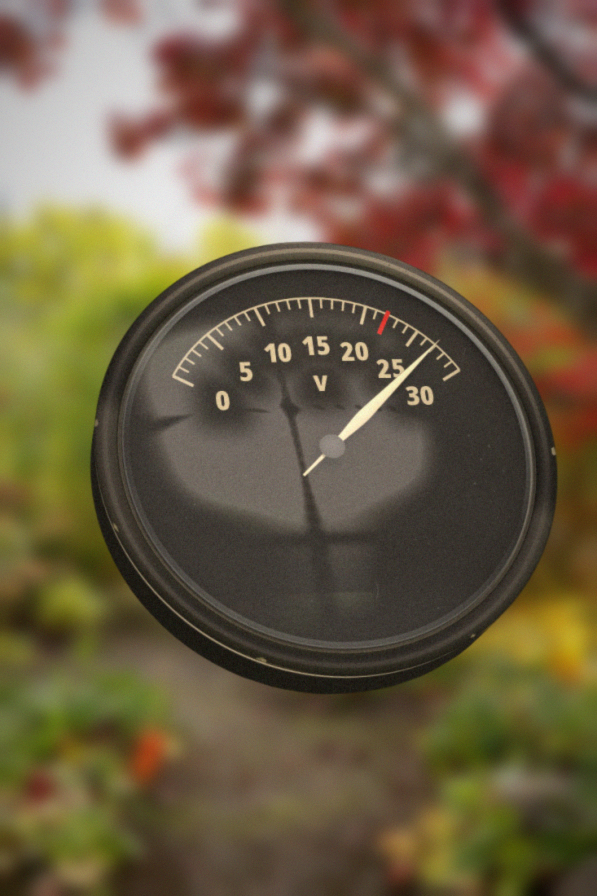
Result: 27 V
